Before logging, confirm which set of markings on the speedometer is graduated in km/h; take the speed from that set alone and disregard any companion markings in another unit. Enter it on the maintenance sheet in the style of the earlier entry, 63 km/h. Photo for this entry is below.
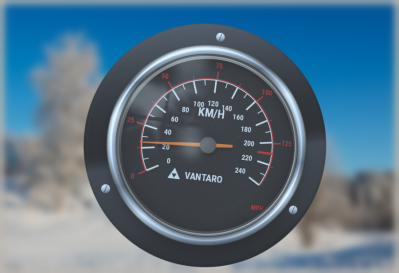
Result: 25 km/h
